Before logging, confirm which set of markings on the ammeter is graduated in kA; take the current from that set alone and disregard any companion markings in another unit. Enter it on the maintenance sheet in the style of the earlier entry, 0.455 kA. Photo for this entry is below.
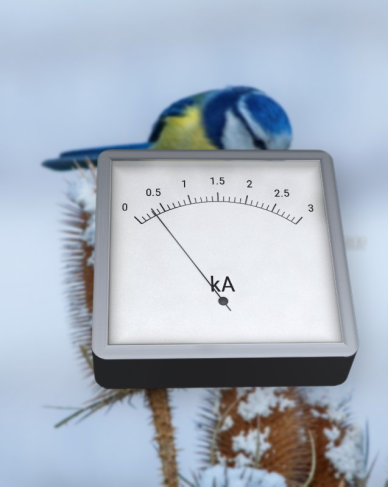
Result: 0.3 kA
